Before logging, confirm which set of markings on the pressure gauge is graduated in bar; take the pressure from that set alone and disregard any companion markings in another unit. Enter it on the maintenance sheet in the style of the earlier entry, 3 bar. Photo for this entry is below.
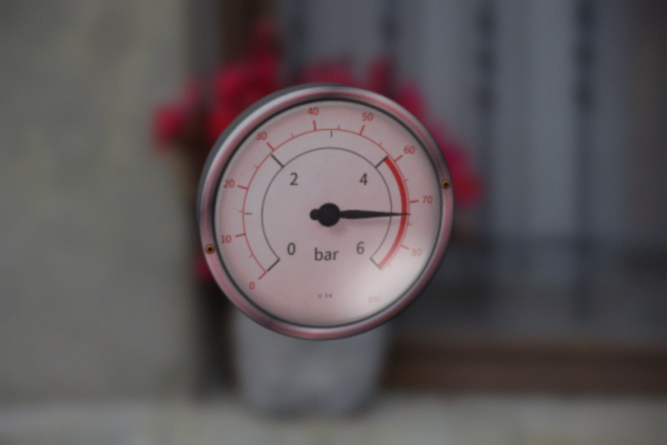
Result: 5 bar
